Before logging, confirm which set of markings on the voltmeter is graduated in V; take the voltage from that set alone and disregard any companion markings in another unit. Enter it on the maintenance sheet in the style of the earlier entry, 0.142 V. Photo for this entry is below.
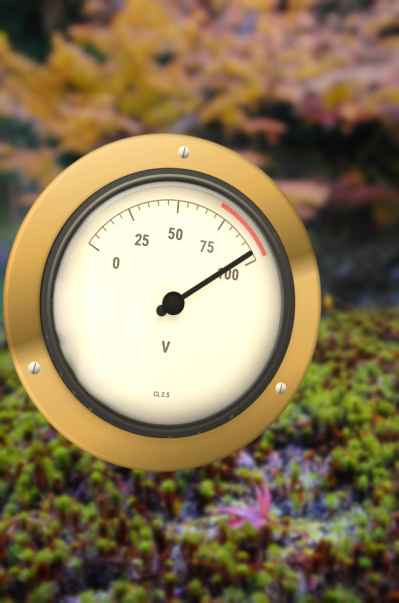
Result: 95 V
